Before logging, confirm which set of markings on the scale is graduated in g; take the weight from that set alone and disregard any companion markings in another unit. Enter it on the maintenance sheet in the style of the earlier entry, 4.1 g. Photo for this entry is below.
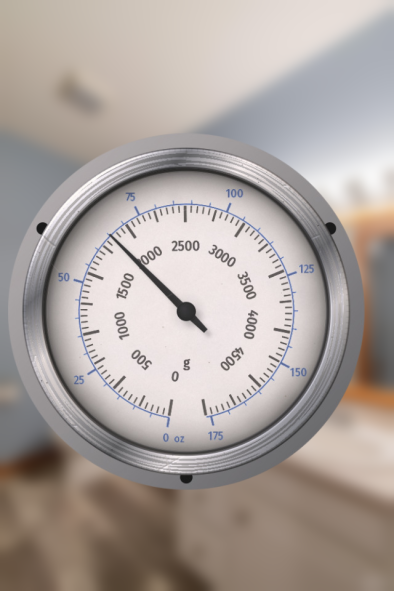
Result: 1850 g
